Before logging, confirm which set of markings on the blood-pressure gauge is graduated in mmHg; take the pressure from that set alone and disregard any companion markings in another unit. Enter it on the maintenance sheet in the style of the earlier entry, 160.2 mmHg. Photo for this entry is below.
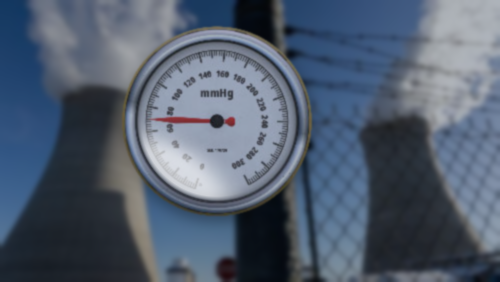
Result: 70 mmHg
